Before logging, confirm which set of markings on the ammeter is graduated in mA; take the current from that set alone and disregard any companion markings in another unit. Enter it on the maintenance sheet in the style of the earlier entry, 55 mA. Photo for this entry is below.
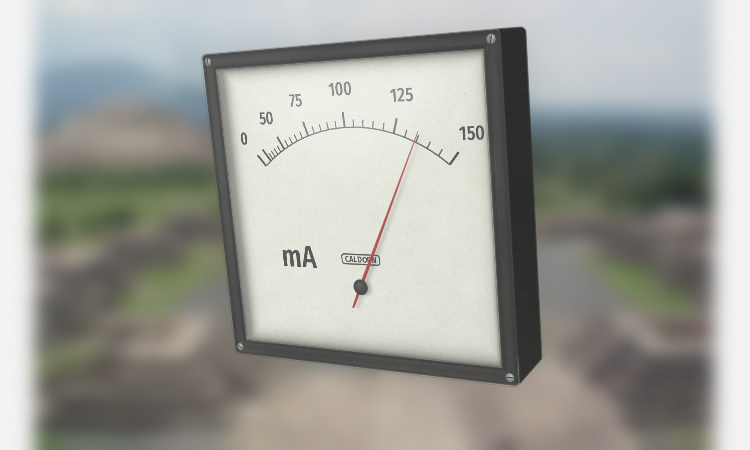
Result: 135 mA
